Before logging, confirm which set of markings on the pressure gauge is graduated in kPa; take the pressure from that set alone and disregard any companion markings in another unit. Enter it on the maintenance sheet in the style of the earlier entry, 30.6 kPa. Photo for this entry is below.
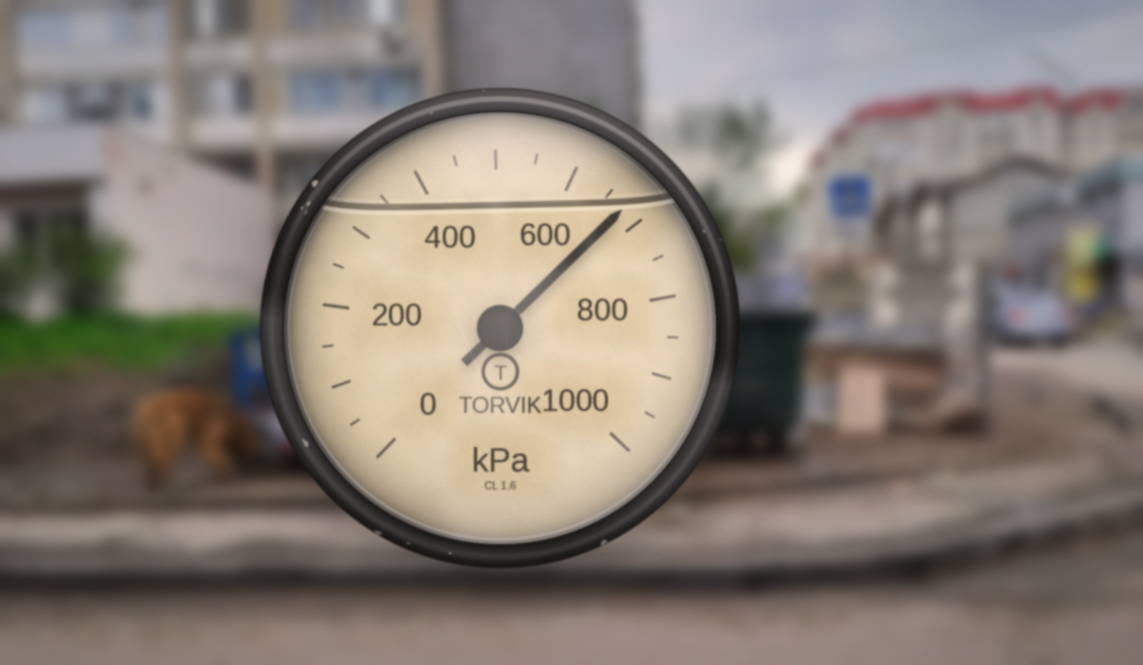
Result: 675 kPa
